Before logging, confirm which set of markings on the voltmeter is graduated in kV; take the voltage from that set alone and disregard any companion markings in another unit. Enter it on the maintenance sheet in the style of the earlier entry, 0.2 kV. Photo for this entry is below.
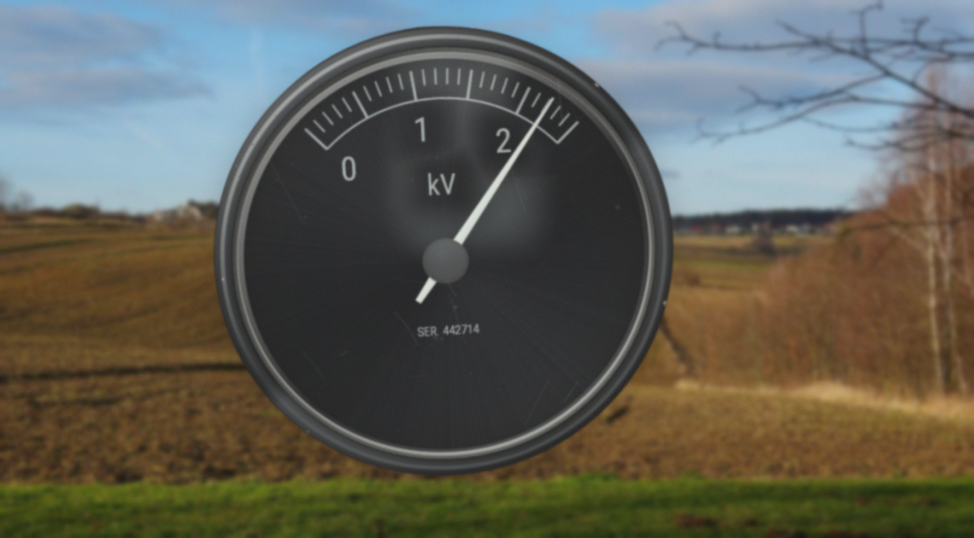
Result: 2.2 kV
